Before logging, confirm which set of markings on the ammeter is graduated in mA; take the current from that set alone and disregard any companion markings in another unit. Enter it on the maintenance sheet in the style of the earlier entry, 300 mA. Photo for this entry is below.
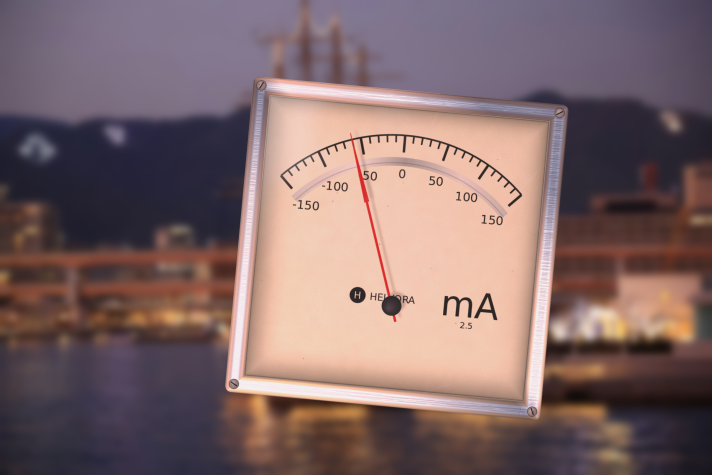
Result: -60 mA
